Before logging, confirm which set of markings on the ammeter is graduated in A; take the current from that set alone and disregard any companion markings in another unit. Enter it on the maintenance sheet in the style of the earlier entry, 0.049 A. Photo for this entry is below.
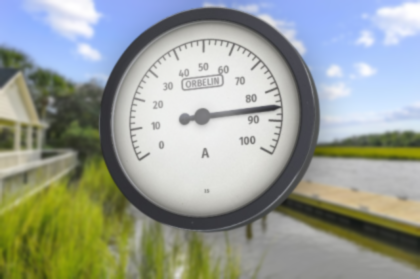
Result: 86 A
